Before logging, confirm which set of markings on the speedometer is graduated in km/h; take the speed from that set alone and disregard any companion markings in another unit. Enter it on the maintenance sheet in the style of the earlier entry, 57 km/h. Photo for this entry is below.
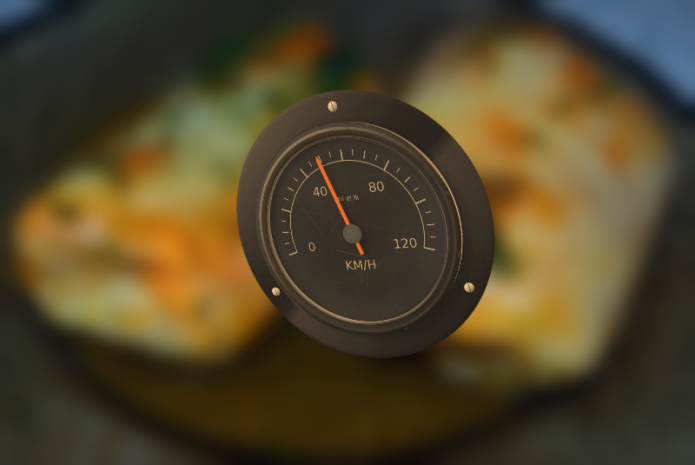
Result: 50 km/h
